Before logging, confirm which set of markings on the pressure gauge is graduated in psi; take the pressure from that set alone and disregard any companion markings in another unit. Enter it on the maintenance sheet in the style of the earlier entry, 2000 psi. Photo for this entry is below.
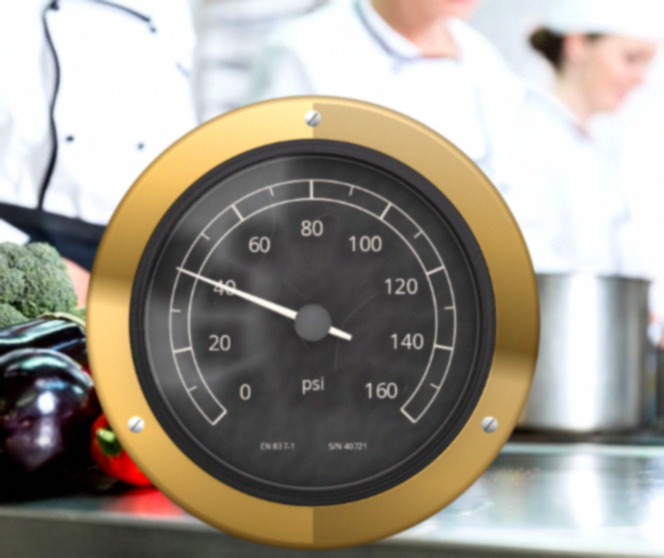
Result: 40 psi
